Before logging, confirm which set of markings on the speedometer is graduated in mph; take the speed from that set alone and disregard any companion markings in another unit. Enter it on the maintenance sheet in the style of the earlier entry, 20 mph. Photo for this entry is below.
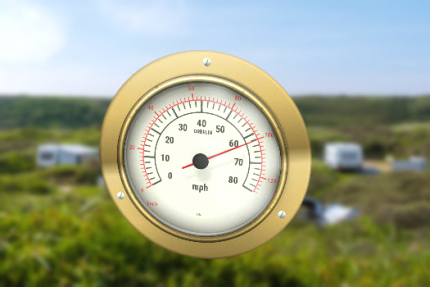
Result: 62 mph
